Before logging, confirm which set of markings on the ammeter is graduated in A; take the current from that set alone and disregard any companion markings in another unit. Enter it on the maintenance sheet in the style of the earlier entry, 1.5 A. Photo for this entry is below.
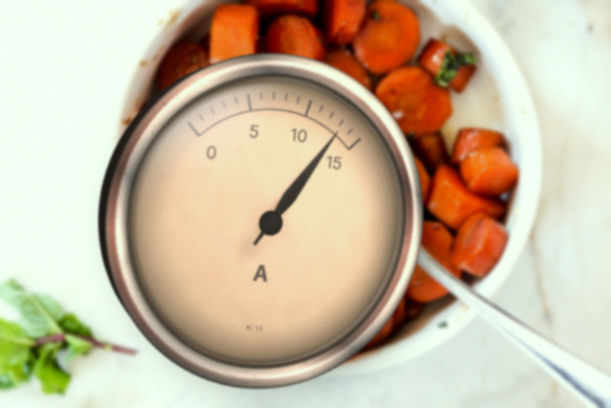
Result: 13 A
